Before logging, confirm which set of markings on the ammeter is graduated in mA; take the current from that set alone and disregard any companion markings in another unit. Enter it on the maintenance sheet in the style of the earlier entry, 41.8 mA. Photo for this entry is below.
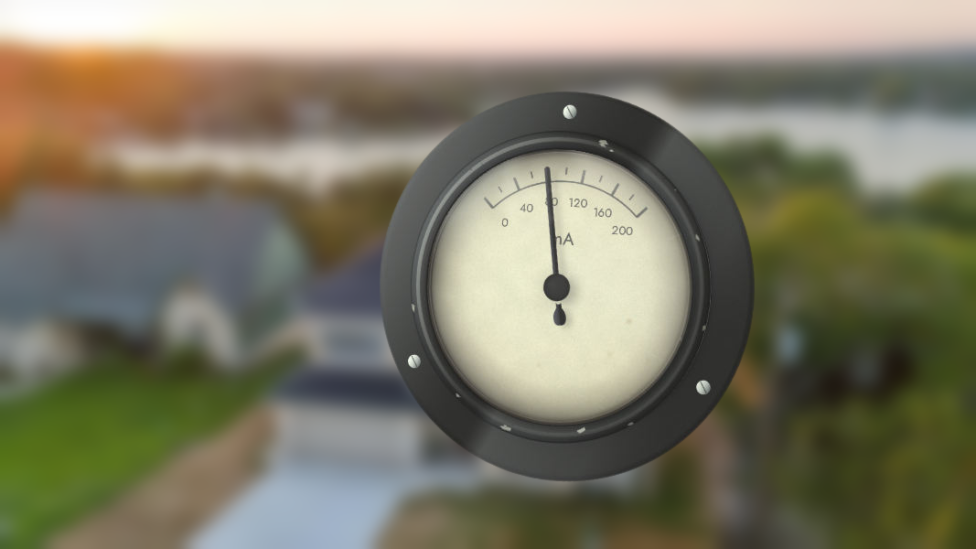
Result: 80 mA
